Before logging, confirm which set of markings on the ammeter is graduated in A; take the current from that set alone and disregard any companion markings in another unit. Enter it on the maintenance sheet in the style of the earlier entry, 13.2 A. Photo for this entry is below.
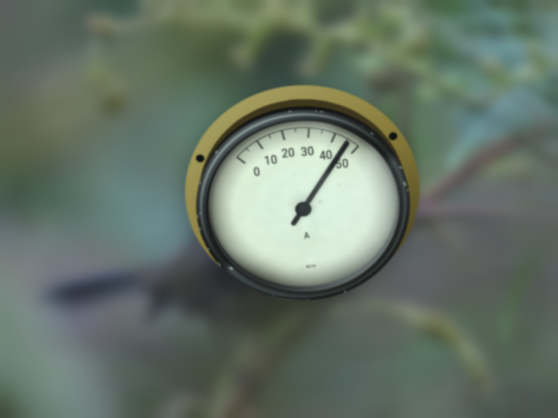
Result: 45 A
